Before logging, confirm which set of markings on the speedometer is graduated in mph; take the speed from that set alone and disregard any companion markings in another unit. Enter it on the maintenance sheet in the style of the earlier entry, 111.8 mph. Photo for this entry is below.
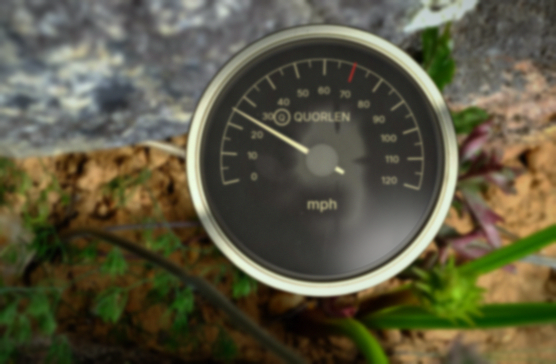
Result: 25 mph
